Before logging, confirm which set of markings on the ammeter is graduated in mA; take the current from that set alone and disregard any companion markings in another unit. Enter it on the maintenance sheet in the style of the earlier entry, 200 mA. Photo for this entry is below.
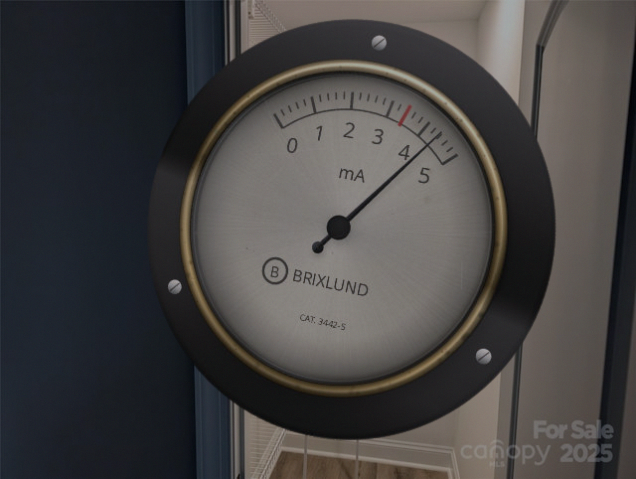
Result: 4.4 mA
